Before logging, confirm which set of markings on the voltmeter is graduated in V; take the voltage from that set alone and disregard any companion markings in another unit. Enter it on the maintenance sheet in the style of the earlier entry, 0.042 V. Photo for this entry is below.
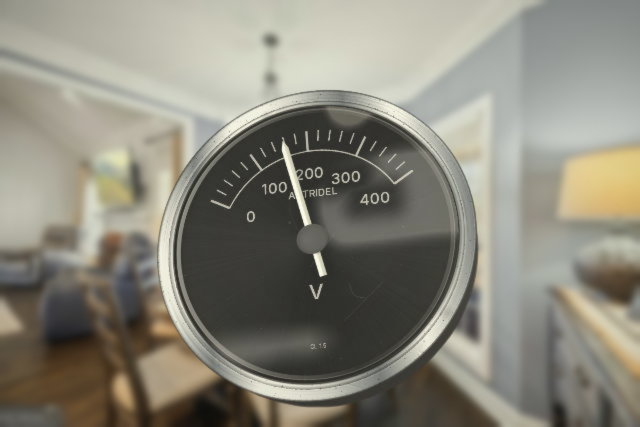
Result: 160 V
